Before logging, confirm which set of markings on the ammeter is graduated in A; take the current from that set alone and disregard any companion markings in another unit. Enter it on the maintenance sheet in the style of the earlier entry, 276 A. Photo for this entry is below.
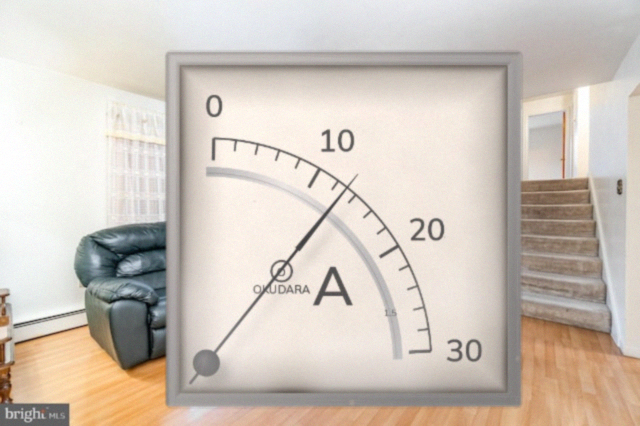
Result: 13 A
